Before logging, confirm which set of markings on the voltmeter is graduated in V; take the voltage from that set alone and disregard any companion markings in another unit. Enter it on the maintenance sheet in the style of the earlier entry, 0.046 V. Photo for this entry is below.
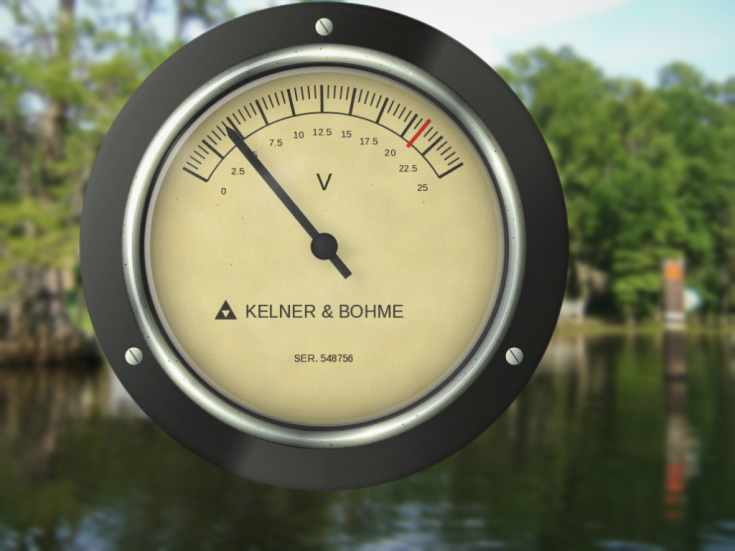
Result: 4.5 V
